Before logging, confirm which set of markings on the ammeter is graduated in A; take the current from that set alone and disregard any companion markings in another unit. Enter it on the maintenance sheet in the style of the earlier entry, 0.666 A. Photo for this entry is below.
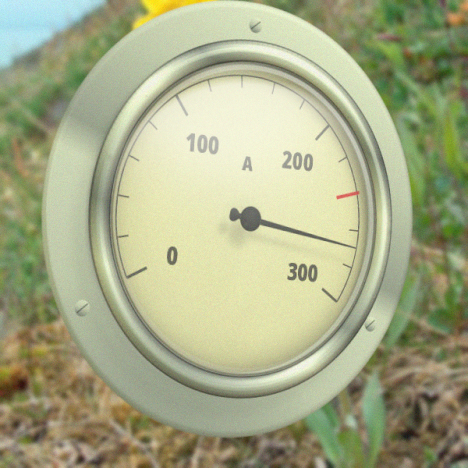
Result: 270 A
